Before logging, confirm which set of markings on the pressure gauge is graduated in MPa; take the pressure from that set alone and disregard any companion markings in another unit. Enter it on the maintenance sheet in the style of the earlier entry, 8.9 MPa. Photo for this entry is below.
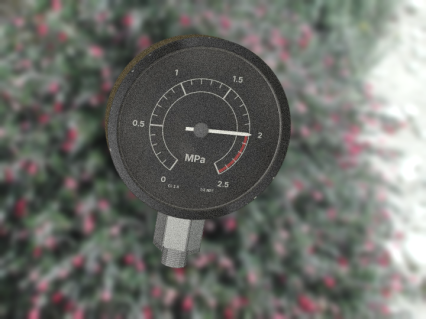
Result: 2 MPa
